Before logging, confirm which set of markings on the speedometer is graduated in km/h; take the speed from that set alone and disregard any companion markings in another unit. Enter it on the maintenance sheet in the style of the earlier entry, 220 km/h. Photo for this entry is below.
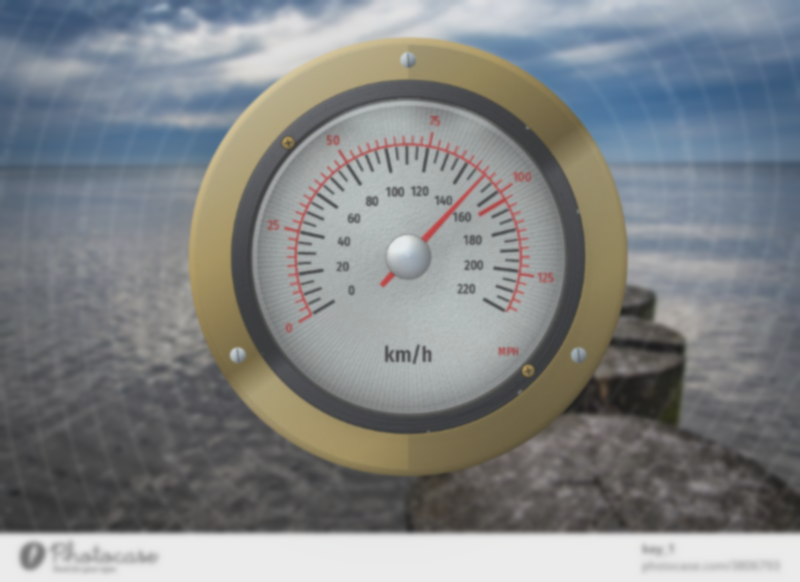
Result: 150 km/h
